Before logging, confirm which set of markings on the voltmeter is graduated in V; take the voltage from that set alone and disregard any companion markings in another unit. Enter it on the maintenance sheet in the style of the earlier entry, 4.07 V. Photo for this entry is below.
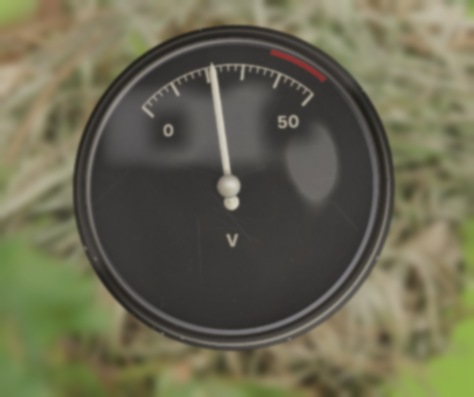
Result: 22 V
